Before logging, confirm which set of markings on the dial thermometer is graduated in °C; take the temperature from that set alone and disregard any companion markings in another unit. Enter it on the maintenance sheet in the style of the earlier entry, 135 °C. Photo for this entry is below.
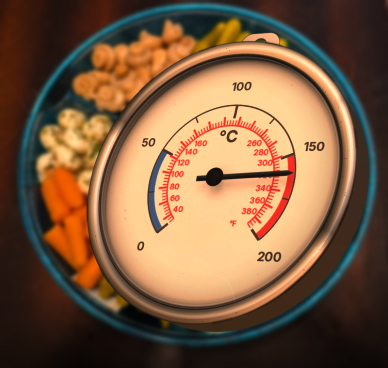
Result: 162.5 °C
